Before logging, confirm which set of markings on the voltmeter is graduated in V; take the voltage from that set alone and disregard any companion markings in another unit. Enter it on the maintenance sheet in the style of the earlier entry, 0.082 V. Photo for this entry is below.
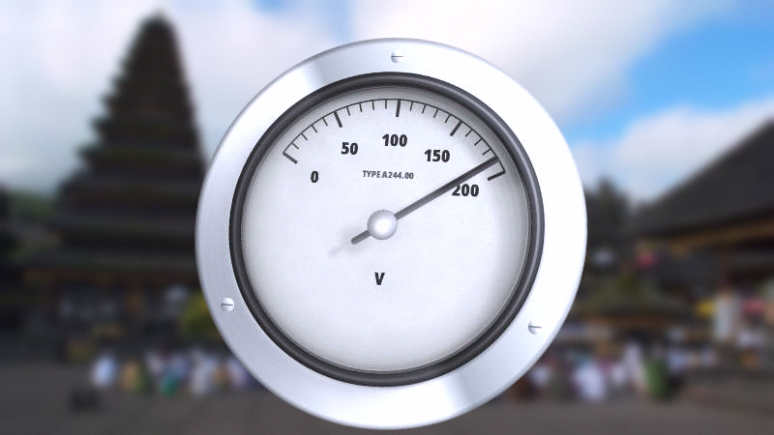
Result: 190 V
